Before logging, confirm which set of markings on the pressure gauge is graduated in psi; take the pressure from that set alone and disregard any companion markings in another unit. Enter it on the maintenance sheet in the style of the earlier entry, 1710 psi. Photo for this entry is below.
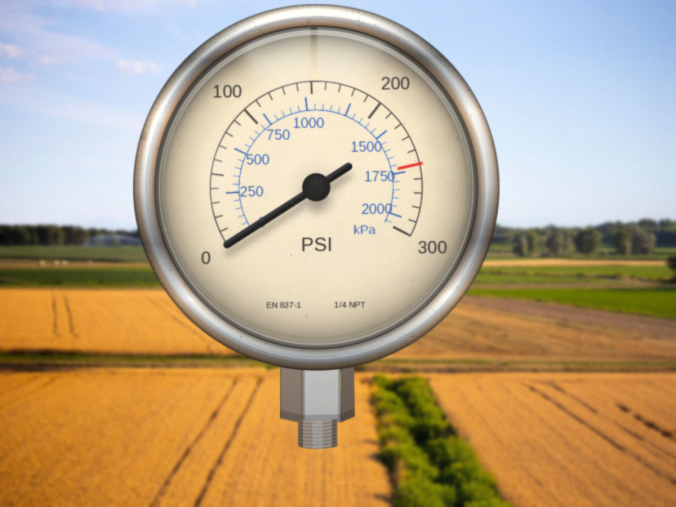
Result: 0 psi
